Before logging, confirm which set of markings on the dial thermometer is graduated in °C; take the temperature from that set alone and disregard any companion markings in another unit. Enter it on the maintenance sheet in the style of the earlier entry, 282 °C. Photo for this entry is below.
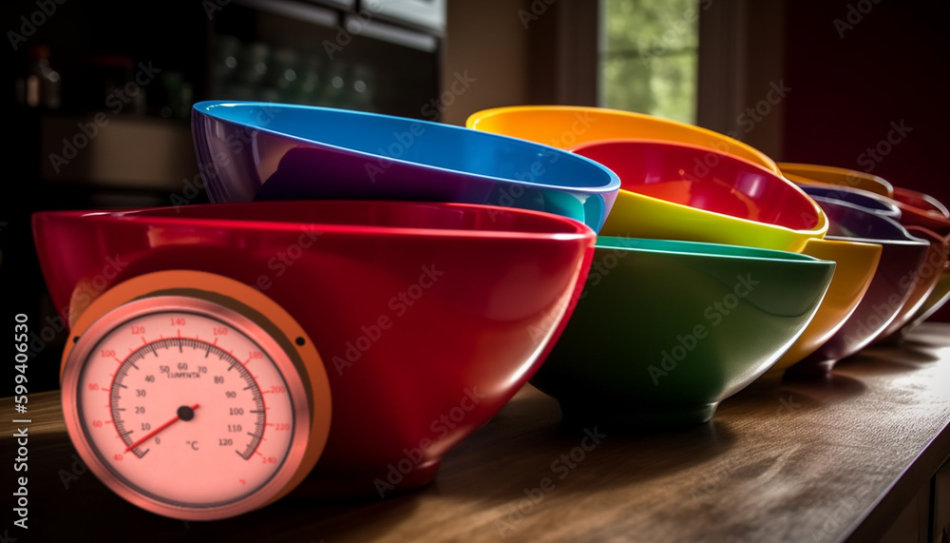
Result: 5 °C
